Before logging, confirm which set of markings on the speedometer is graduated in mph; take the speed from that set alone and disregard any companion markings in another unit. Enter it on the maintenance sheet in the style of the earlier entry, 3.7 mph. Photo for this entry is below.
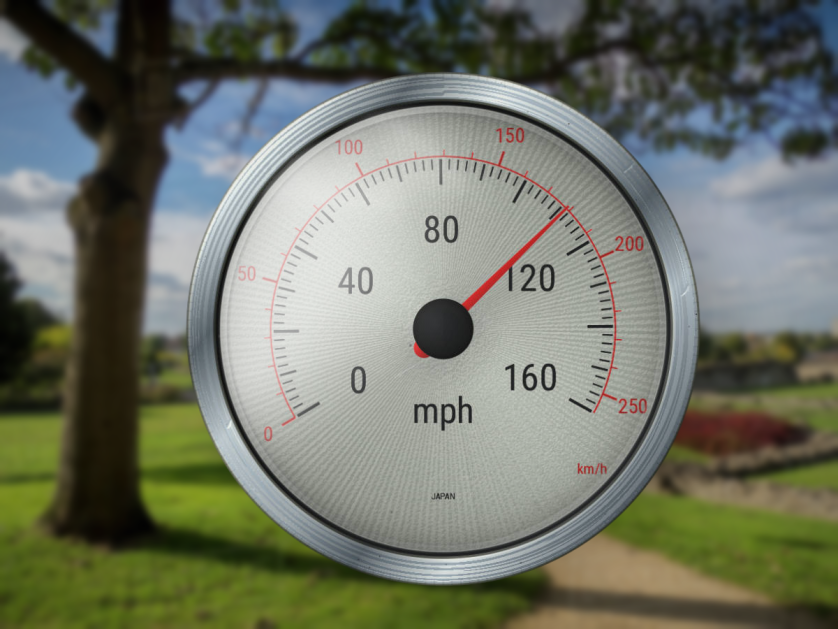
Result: 111 mph
